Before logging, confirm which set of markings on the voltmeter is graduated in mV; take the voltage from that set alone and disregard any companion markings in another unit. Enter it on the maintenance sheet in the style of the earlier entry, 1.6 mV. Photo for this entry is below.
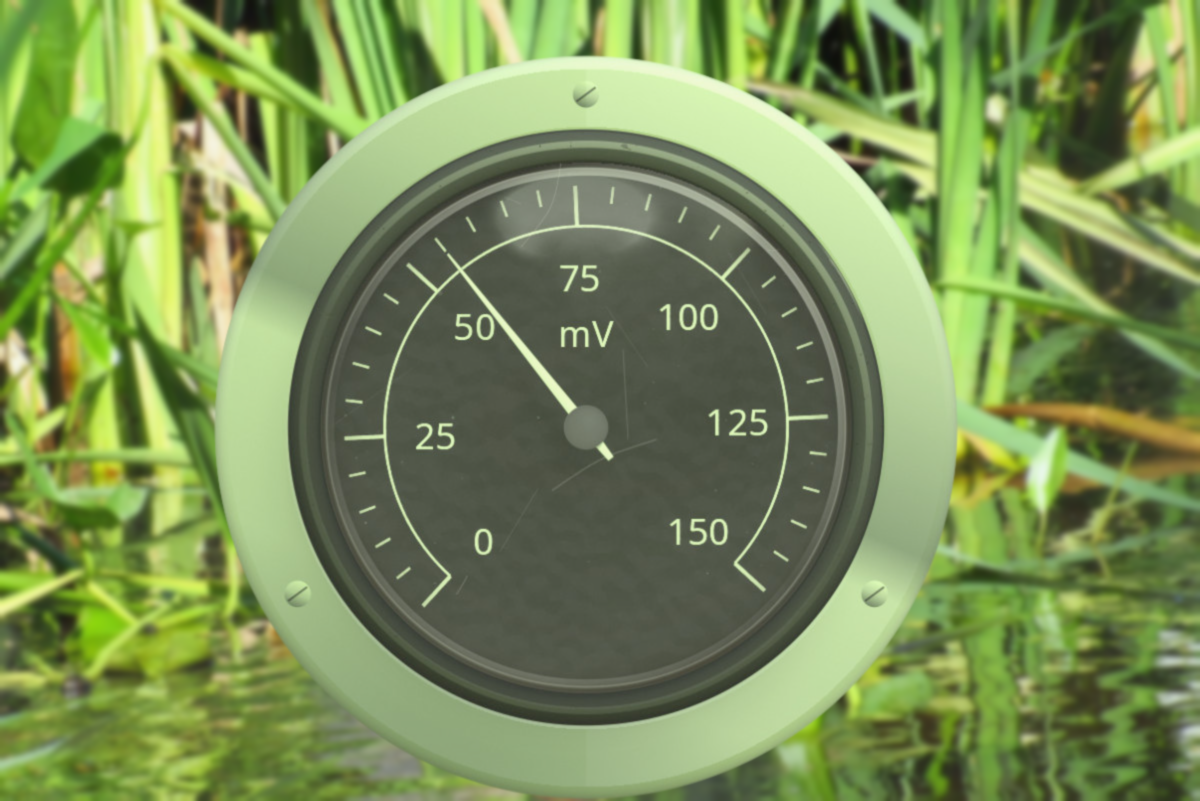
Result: 55 mV
